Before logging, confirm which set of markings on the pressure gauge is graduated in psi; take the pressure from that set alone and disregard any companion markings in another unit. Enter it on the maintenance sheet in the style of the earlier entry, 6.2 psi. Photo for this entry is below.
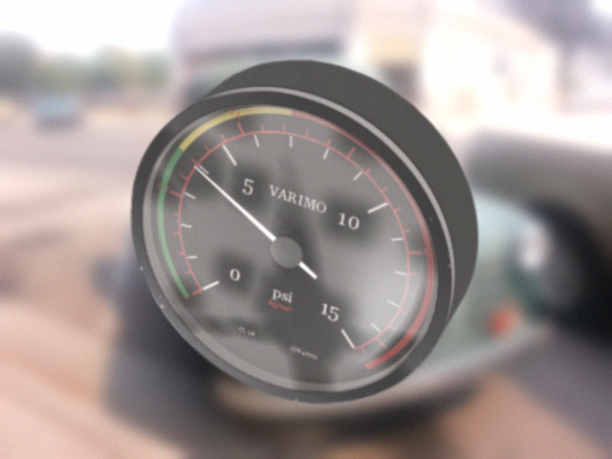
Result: 4 psi
